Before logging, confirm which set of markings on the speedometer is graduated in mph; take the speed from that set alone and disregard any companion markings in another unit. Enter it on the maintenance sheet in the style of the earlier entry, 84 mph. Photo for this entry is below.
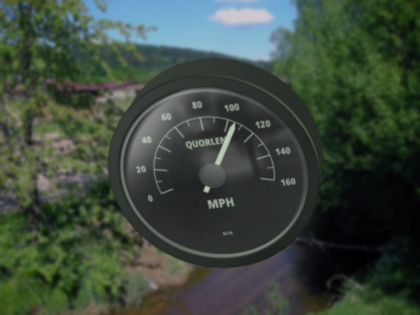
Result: 105 mph
